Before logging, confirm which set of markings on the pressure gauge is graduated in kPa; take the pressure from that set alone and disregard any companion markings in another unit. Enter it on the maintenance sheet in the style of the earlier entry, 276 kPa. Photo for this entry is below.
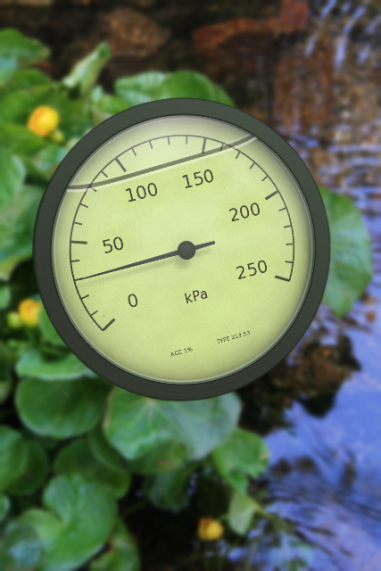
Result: 30 kPa
